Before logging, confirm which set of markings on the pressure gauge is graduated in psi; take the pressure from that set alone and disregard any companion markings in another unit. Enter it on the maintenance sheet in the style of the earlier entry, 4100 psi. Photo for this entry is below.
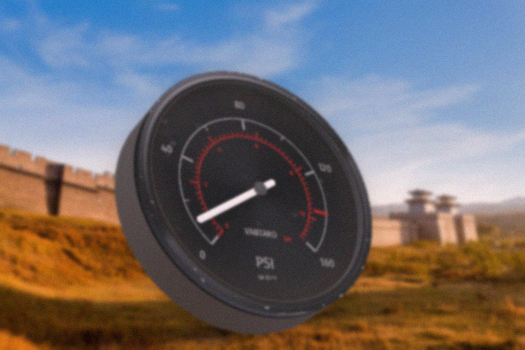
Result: 10 psi
